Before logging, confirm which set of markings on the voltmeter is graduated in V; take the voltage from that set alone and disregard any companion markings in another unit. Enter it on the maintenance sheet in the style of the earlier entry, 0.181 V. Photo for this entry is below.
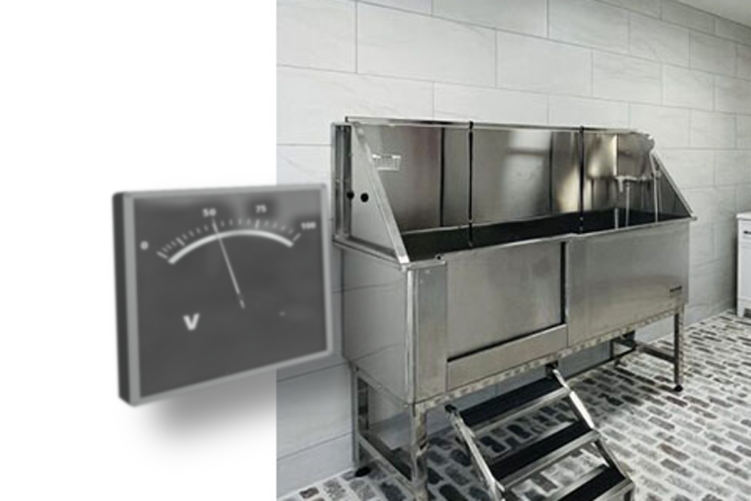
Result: 50 V
